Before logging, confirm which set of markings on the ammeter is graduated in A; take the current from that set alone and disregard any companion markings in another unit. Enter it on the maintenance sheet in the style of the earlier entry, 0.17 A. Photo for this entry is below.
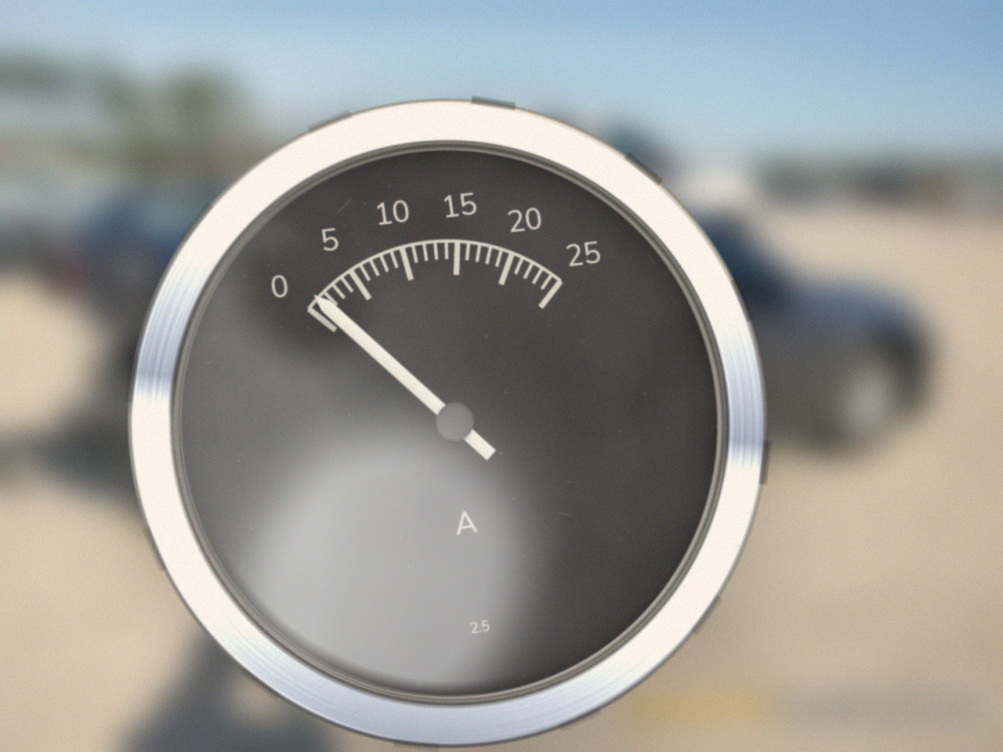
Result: 1 A
